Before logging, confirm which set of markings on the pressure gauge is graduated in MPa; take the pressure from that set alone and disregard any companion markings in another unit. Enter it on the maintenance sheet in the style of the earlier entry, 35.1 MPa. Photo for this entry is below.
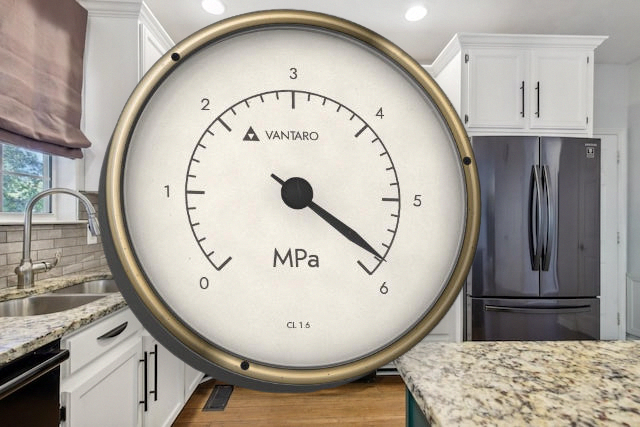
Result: 5.8 MPa
